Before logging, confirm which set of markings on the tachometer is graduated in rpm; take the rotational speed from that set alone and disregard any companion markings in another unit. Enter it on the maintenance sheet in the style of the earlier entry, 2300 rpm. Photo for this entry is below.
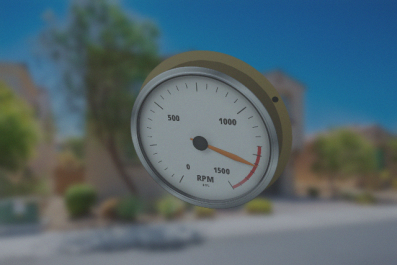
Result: 1300 rpm
